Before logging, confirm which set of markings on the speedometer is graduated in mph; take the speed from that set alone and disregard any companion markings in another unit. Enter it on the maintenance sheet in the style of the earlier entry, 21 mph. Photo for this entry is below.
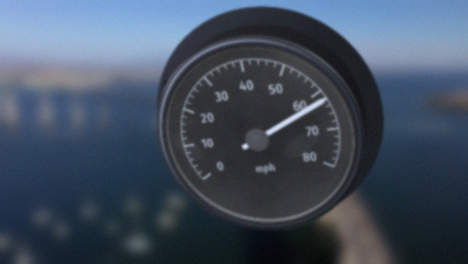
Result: 62 mph
